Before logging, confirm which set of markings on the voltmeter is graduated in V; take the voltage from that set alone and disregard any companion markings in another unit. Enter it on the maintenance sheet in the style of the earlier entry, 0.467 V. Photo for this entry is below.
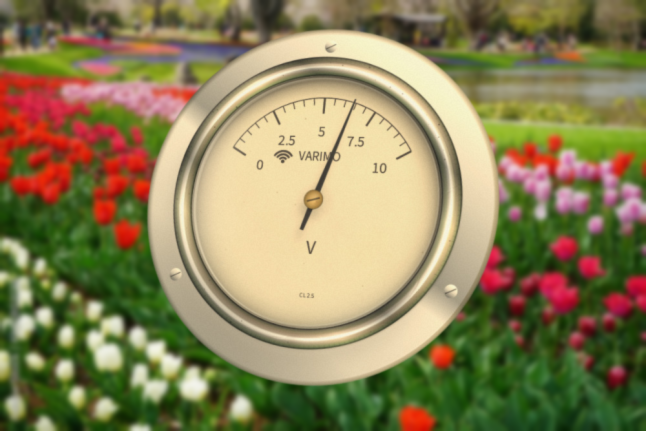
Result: 6.5 V
